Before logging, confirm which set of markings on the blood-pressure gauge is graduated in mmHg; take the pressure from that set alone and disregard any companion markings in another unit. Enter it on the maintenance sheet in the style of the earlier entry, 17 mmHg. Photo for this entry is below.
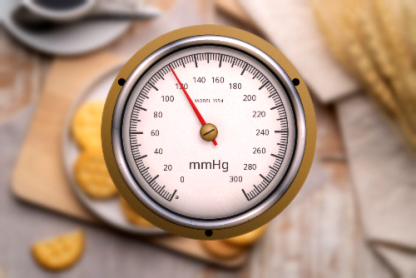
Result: 120 mmHg
